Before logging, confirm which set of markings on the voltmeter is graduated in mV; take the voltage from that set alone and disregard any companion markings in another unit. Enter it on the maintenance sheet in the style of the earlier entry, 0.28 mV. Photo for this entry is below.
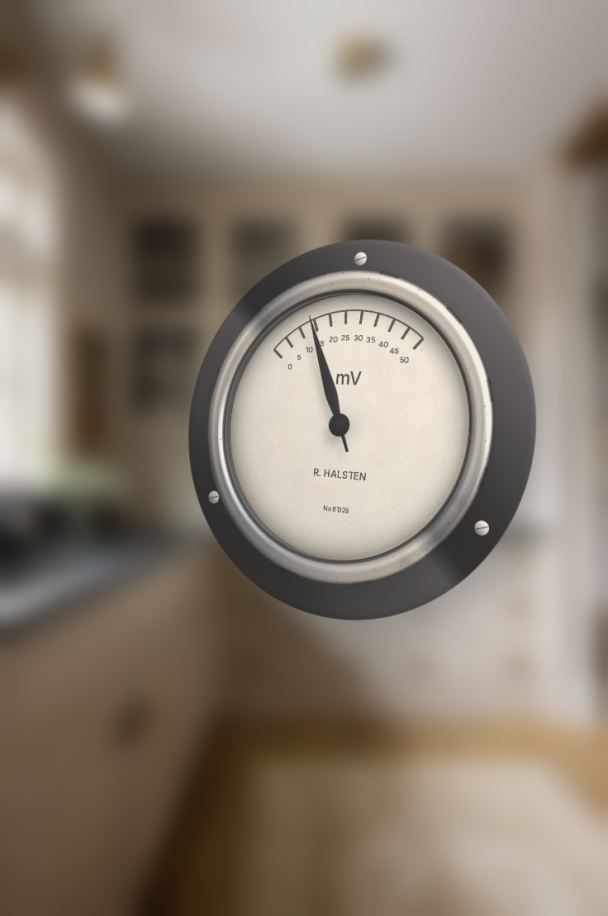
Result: 15 mV
